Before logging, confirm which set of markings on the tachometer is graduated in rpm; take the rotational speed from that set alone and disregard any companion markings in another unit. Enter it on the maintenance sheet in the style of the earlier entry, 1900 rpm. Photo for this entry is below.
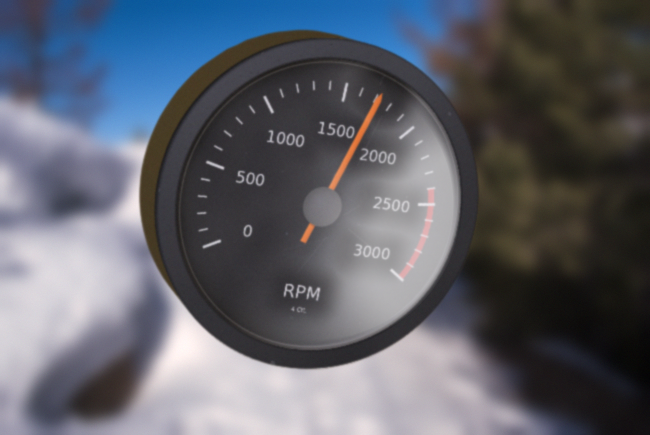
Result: 1700 rpm
